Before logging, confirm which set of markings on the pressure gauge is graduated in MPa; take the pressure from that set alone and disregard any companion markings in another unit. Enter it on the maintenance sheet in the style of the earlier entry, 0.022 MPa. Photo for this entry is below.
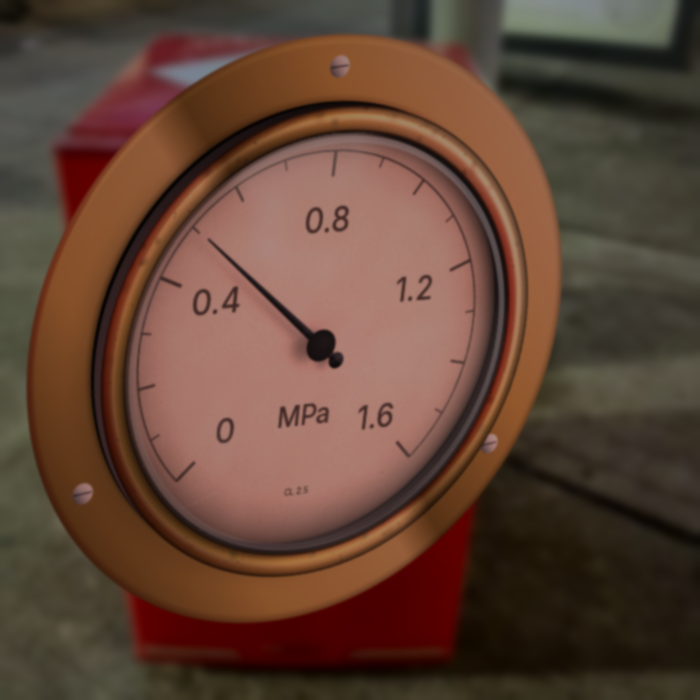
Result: 0.5 MPa
